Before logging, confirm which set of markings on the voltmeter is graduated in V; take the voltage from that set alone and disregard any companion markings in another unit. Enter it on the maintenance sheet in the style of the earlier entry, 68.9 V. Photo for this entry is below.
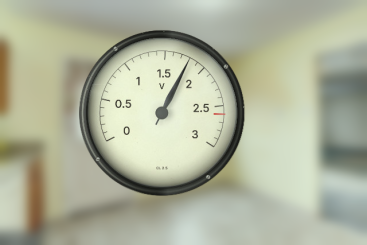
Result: 1.8 V
